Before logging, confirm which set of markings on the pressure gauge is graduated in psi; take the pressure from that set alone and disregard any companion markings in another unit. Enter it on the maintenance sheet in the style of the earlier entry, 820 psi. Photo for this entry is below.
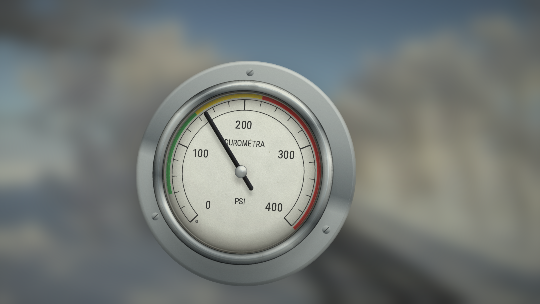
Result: 150 psi
